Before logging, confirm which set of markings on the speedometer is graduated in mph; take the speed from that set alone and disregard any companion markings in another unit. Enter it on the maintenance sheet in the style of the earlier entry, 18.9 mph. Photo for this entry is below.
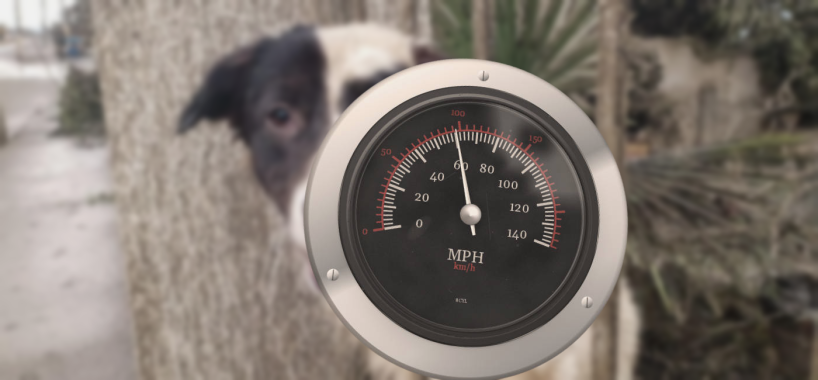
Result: 60 mph
